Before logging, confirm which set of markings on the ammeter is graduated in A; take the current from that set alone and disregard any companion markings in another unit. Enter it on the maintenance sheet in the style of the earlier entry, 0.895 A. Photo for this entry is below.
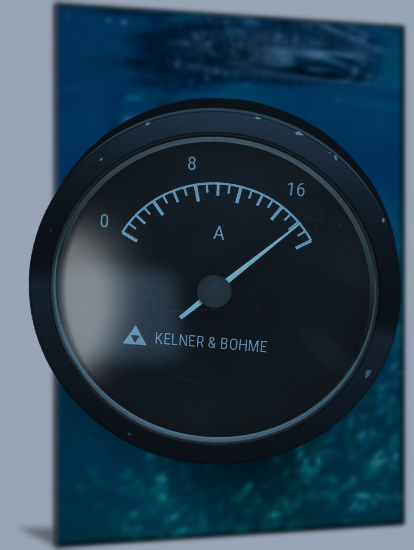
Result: 18 A
